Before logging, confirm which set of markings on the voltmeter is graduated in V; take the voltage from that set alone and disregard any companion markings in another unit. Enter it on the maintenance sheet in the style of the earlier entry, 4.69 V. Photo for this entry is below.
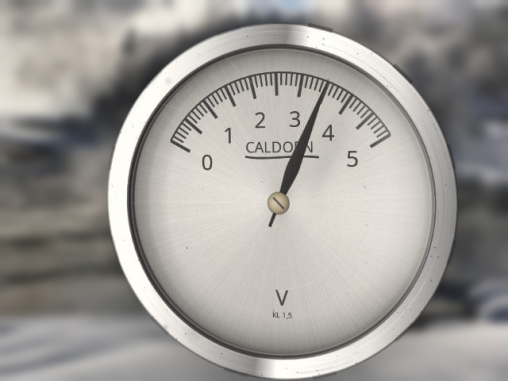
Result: 3.5 V
